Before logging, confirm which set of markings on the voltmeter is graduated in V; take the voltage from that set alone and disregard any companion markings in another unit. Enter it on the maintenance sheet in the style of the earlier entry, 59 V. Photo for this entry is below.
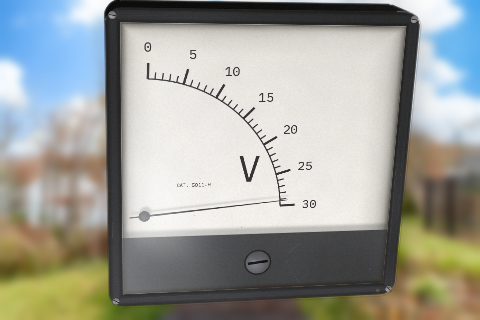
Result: 29 V
